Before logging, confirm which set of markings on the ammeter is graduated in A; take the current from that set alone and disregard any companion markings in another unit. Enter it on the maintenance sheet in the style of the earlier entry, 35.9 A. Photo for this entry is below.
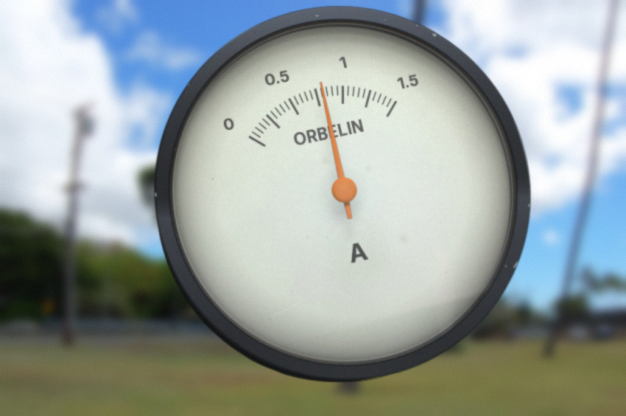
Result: 0.8 A
